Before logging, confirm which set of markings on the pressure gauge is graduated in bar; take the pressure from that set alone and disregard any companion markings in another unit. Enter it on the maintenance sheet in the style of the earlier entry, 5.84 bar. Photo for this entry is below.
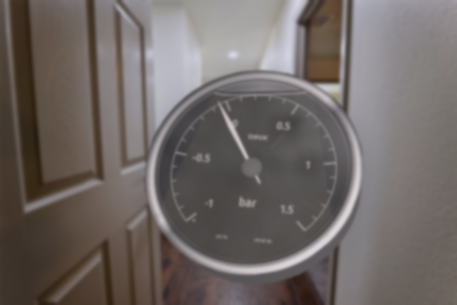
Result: -0.05 bar
